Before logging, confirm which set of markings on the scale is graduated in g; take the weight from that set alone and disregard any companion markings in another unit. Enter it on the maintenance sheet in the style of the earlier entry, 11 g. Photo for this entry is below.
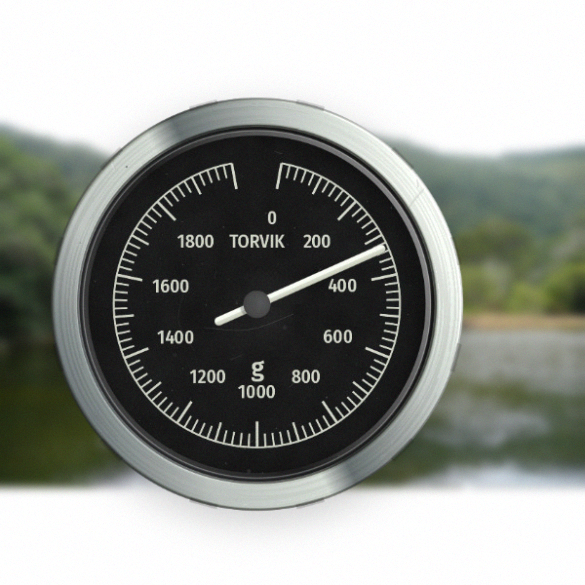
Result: 330 g
